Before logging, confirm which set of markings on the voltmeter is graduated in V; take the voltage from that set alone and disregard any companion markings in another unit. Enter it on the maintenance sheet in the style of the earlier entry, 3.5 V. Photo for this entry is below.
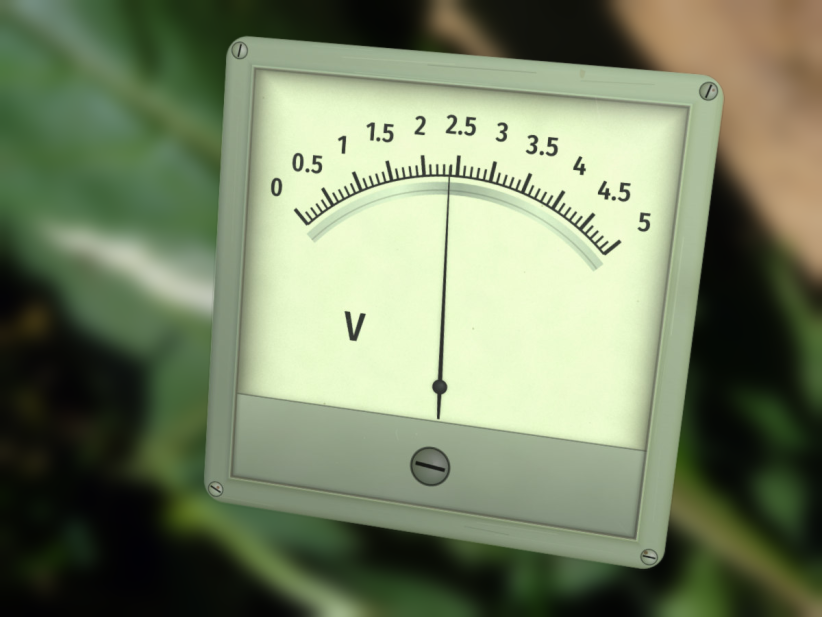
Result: 2.4 V
